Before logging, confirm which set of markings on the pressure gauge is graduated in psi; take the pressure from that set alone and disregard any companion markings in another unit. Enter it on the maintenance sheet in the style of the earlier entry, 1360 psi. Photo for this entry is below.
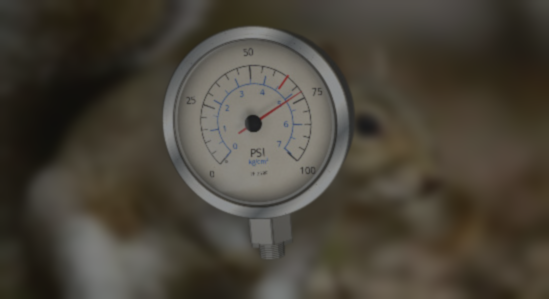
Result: 72.5 psi
